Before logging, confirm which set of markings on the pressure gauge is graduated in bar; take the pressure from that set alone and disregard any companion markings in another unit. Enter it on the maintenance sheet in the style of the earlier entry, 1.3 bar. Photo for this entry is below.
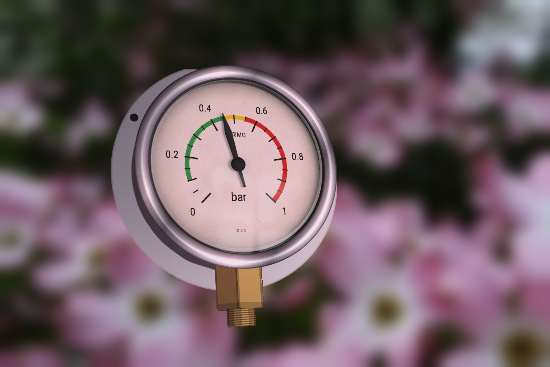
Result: 0.45 bar
